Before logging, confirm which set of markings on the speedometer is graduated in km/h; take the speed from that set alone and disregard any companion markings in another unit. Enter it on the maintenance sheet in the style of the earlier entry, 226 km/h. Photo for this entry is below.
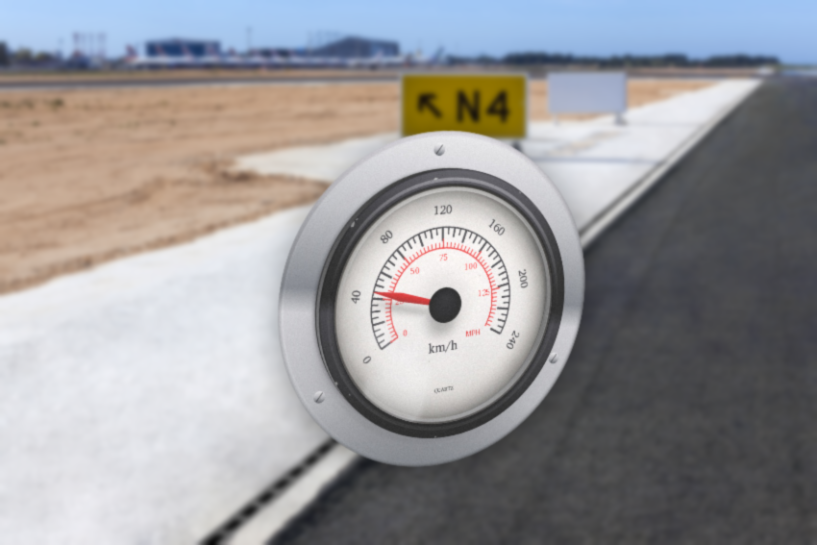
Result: 45 km/h
